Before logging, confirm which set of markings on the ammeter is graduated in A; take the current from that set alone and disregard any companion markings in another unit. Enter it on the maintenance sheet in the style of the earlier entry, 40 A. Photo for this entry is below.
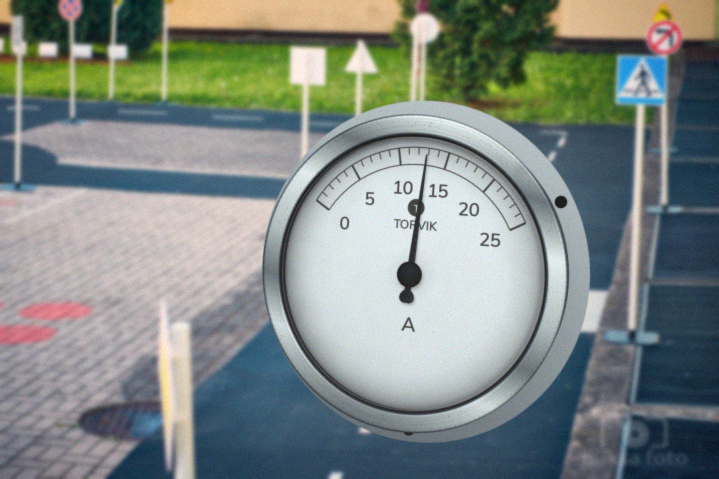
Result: 13 A
